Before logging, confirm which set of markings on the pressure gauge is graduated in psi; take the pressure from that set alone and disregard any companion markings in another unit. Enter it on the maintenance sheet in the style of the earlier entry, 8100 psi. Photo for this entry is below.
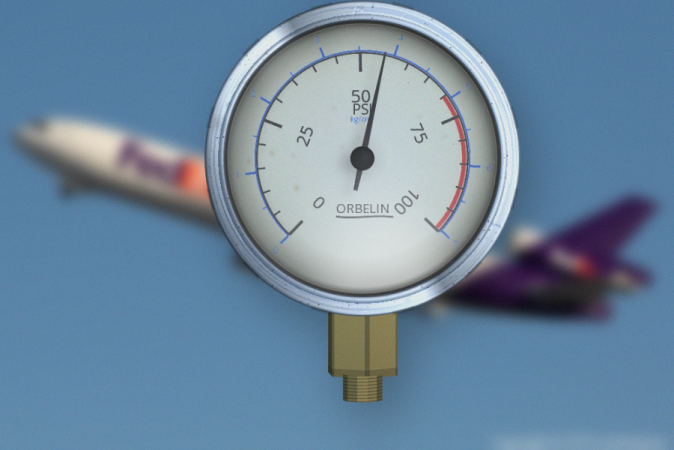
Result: 55 psi
